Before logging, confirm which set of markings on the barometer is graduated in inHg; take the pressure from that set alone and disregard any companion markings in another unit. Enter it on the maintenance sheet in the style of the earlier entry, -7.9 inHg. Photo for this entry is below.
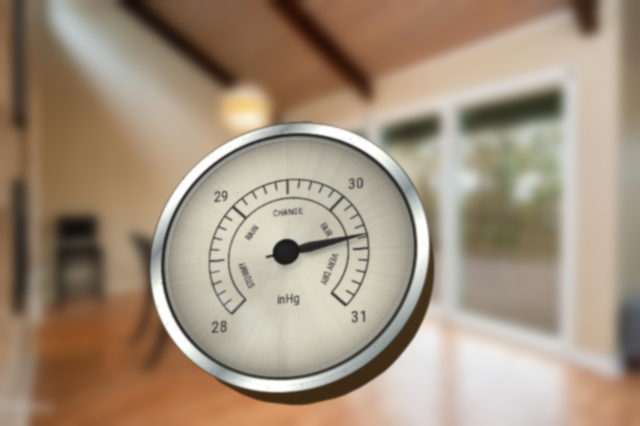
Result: 30.4 inHg
